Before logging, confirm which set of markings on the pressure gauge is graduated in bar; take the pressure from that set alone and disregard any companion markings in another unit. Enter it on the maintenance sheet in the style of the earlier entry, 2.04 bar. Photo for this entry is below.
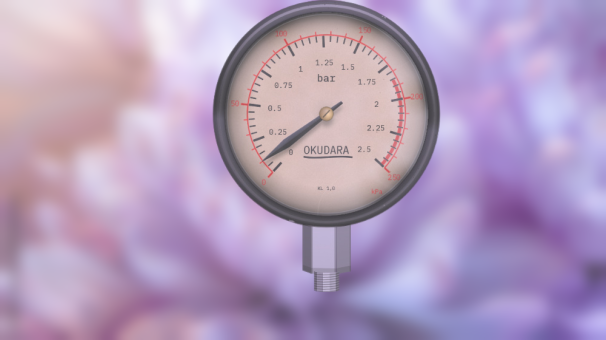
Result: 0.1 bar
